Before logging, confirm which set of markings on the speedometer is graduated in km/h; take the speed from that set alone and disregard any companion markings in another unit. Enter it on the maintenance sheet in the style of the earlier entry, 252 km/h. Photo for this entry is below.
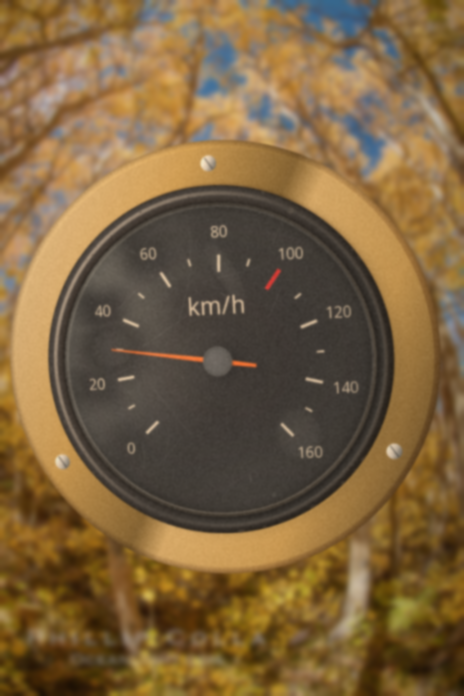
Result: 30 km/h
